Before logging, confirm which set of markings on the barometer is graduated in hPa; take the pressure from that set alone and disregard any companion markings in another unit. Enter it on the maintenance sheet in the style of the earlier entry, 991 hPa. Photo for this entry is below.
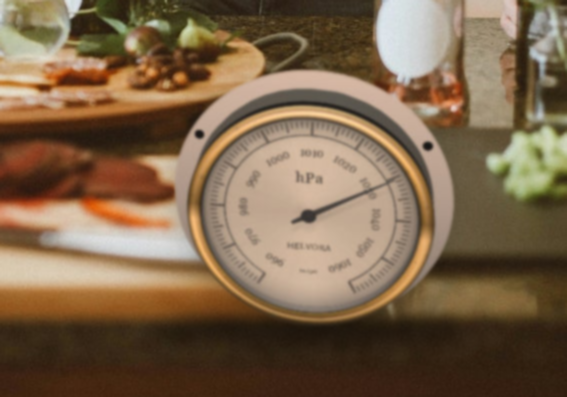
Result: 1030 hPa
